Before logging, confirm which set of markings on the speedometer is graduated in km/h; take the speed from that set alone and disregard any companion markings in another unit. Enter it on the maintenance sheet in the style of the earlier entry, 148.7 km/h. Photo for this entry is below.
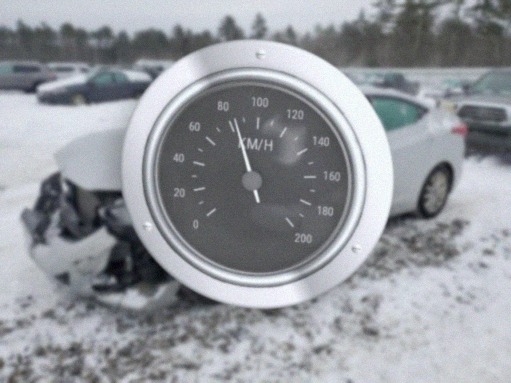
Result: 85 km/h
